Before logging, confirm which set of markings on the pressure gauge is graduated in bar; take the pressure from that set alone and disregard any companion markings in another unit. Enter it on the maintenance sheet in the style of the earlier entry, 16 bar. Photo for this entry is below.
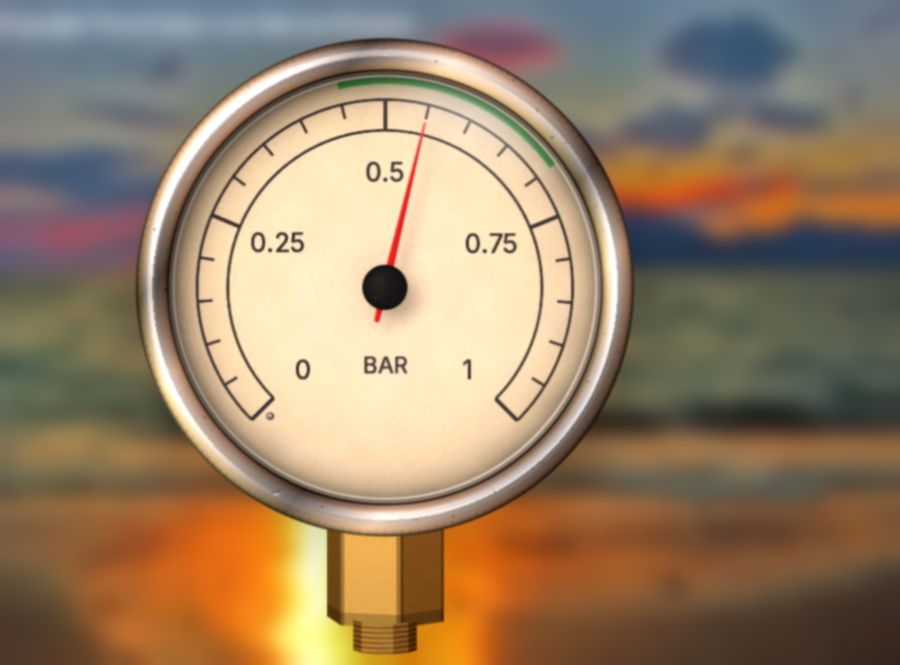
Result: 0.55 bar
